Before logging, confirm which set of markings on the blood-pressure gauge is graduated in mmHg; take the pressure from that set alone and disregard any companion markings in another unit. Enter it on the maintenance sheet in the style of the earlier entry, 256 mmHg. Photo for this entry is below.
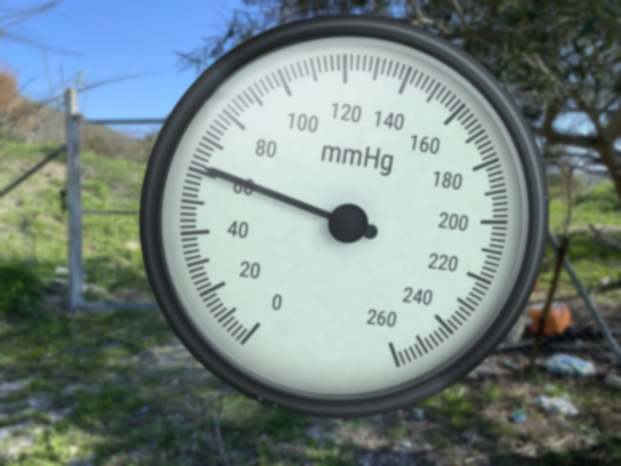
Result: 62 mmHg
